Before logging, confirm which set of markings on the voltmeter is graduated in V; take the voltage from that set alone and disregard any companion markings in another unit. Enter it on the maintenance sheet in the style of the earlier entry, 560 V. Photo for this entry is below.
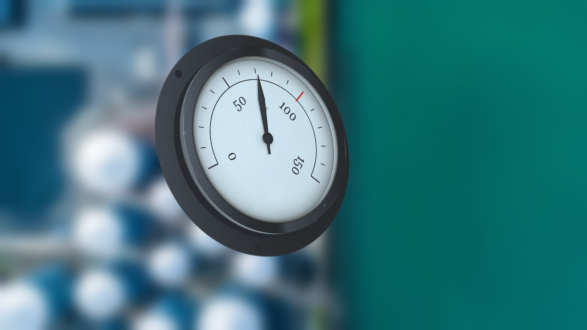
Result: 70 V
